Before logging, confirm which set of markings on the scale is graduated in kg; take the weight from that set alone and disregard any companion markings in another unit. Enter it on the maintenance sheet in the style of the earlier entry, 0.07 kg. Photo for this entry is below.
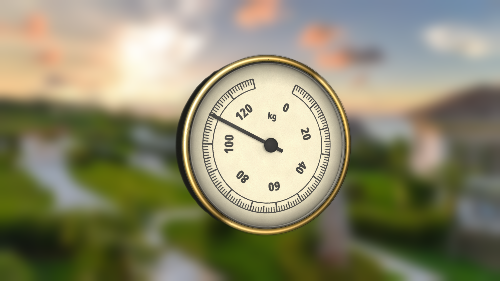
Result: 110 kg
